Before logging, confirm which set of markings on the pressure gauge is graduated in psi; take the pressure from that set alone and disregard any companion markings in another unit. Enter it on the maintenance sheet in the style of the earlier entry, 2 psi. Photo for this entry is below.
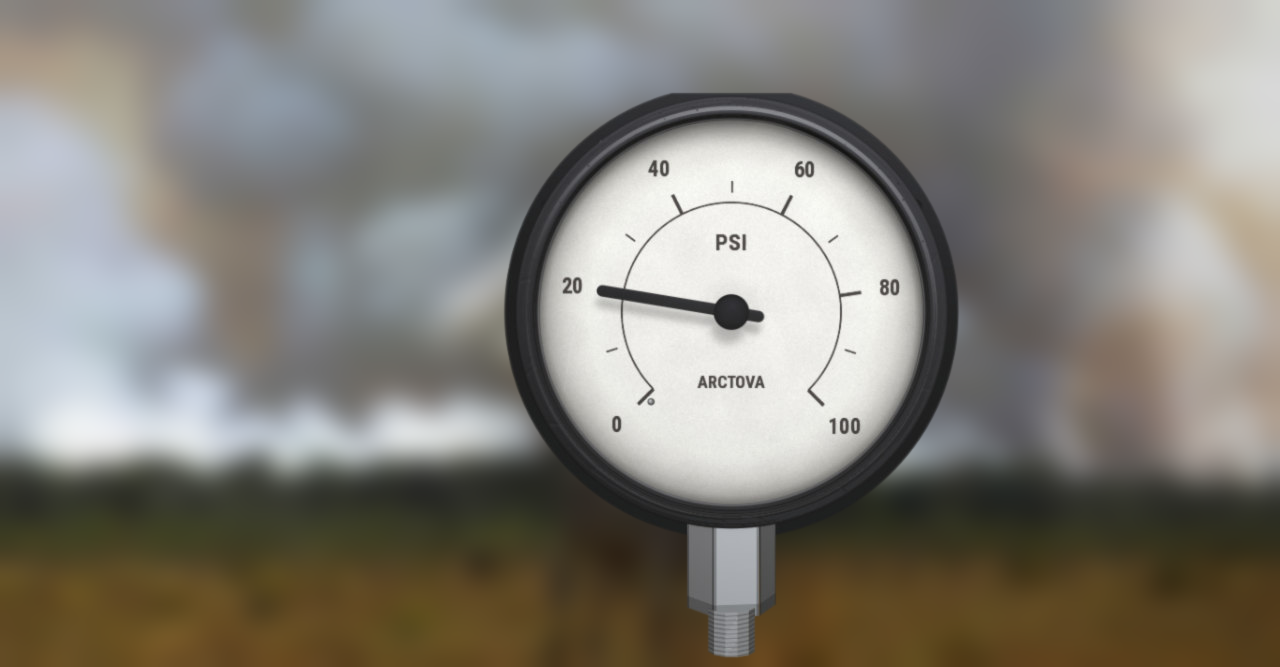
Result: 20 psi
